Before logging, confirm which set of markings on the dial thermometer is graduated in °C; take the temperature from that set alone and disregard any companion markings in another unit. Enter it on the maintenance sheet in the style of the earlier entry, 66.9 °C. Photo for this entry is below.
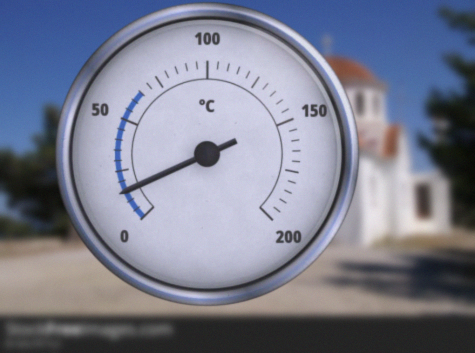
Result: 15 °C
